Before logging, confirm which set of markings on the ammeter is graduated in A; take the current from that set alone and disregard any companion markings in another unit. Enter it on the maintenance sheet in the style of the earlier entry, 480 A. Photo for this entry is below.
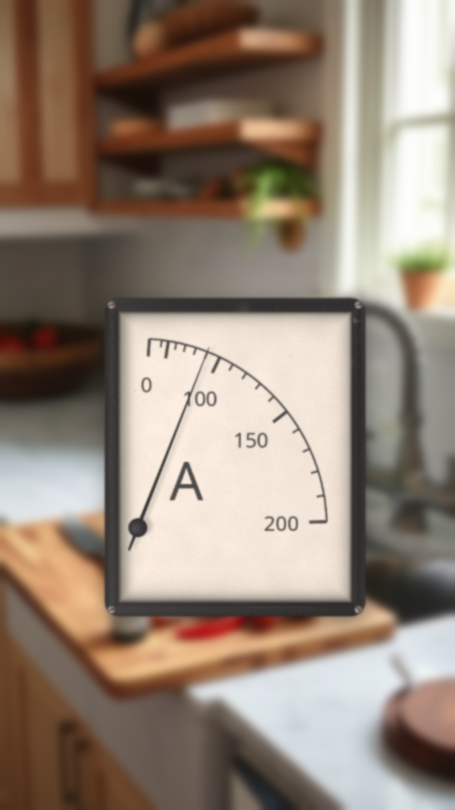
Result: 90 A
